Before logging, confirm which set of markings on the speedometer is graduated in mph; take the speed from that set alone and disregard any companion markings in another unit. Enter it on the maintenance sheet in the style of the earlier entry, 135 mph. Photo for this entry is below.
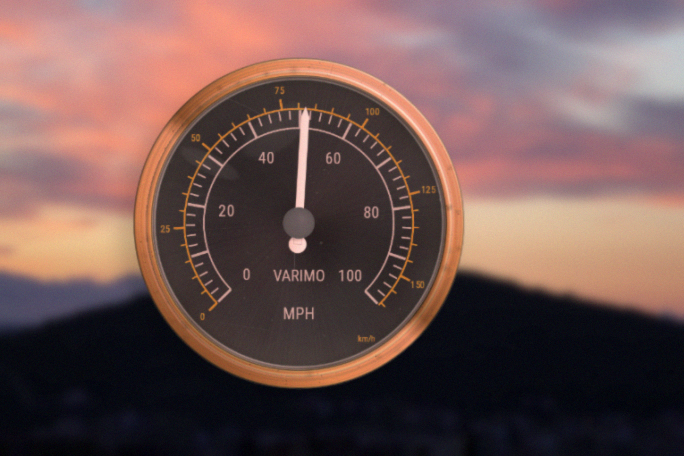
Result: 51 mph
